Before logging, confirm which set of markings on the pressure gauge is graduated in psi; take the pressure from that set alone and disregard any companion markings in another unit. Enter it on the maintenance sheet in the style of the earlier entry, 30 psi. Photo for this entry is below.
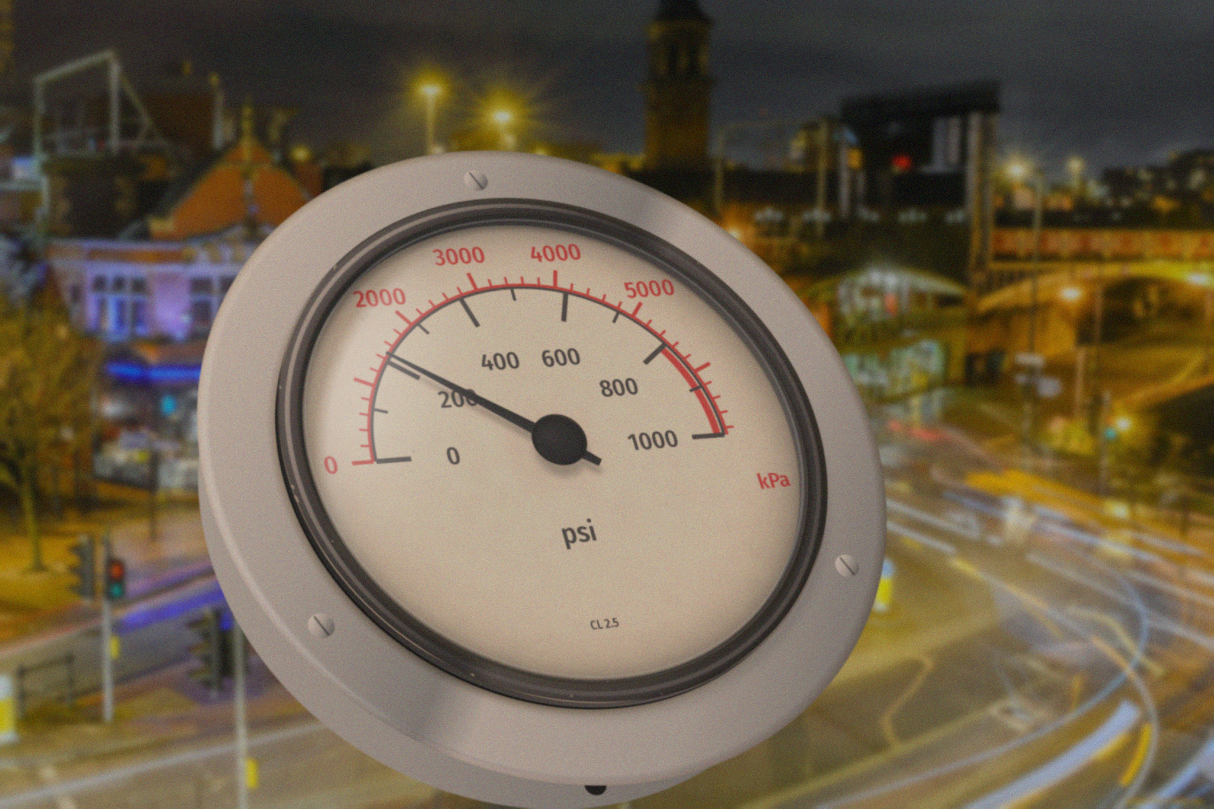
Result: 200 psi
